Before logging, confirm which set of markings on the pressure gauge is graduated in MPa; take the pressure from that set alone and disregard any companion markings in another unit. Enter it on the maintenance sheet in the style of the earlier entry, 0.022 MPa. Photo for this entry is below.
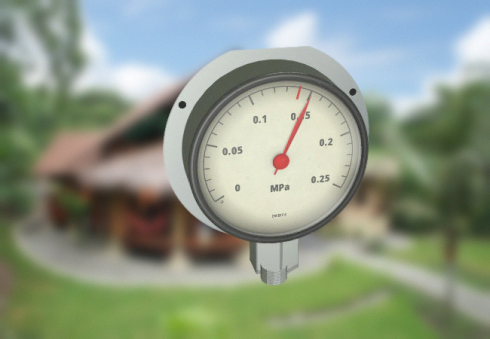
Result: 0.15 MPa
